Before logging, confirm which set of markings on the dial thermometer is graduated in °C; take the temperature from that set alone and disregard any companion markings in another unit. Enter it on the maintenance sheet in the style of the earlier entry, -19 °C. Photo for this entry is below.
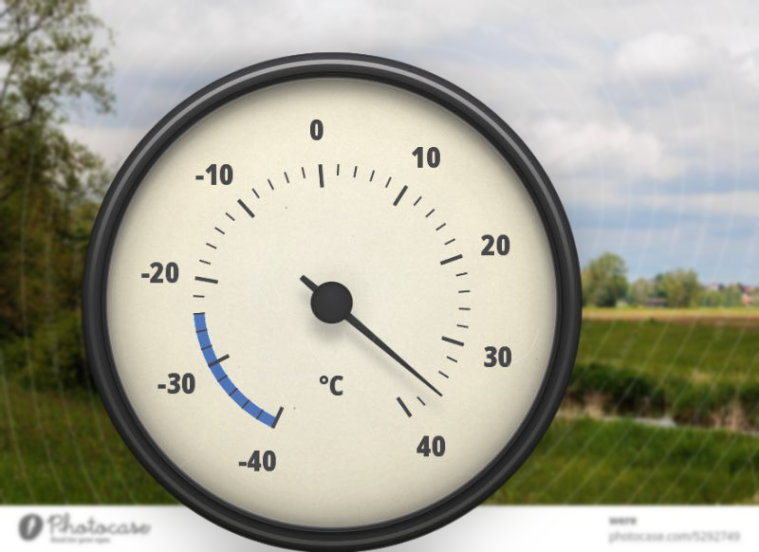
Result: 36 °C
